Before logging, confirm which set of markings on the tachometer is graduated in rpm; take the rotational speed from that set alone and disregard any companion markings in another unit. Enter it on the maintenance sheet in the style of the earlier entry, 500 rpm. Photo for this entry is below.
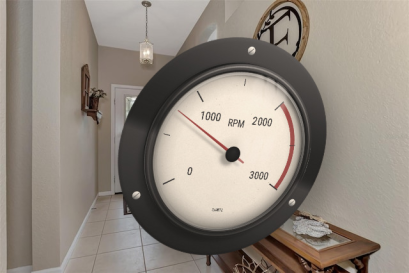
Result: 750 rpm
